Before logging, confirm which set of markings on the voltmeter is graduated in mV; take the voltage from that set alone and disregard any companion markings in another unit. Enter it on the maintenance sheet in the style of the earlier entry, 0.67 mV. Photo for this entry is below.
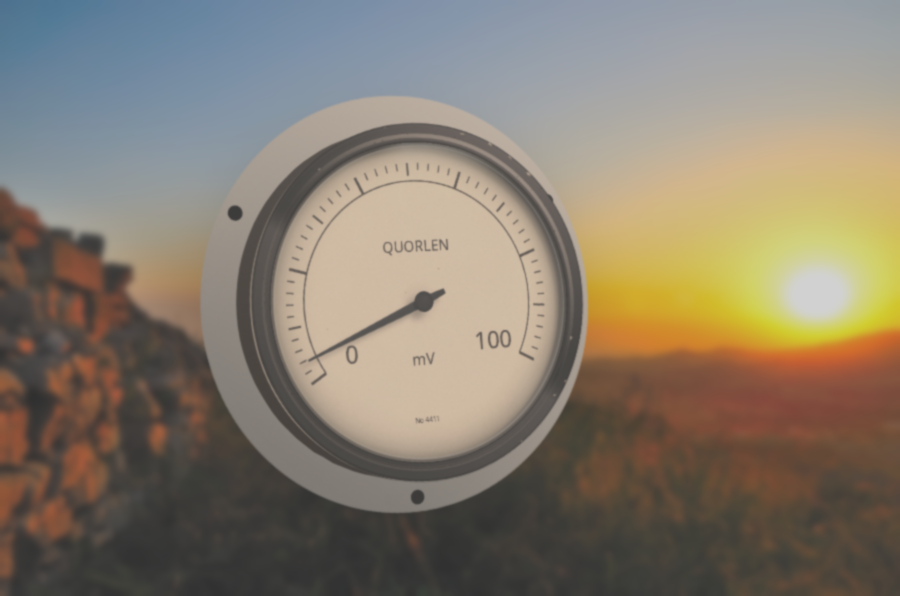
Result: 4 mV
